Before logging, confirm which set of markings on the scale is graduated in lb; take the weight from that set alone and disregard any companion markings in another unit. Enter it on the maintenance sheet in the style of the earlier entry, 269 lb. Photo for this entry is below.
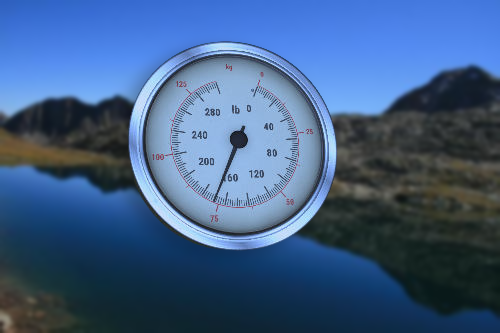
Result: 170 lb
